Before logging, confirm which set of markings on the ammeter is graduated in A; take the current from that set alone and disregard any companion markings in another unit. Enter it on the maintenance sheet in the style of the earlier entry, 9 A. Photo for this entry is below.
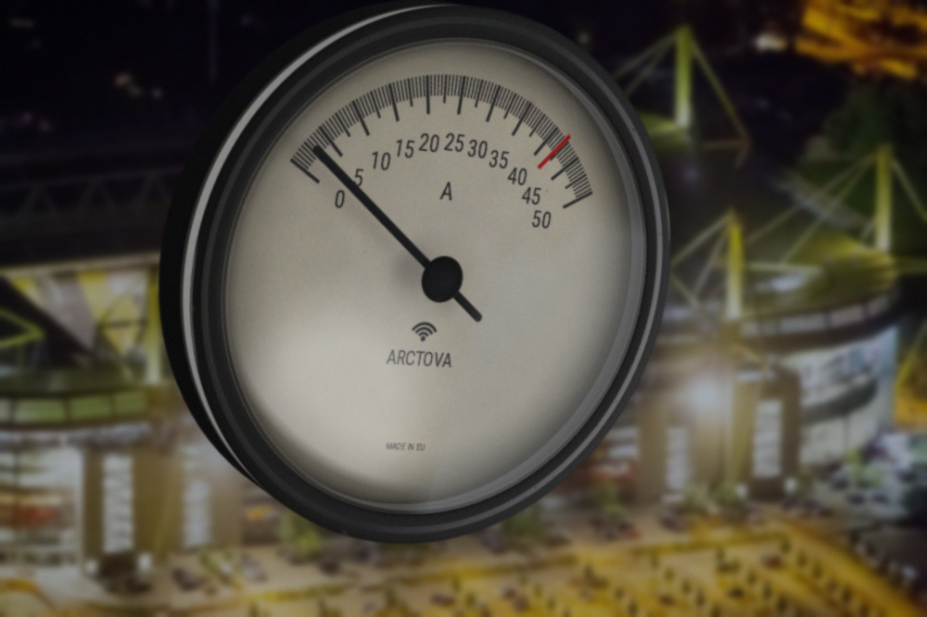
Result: 2.5 A
